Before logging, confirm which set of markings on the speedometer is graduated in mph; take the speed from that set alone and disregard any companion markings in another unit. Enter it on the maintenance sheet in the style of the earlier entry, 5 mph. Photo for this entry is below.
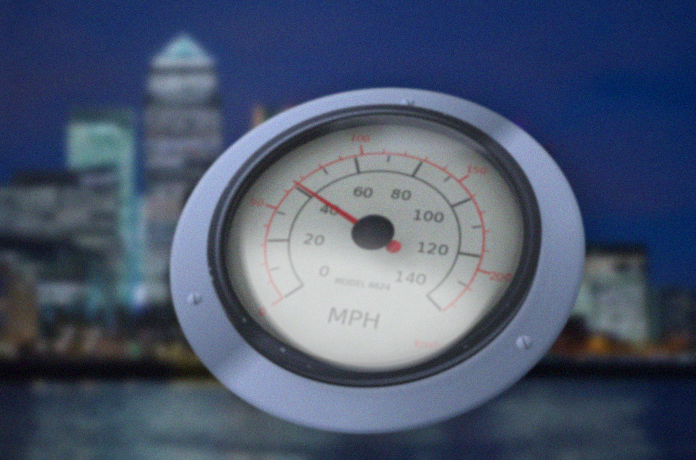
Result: 40 mph
